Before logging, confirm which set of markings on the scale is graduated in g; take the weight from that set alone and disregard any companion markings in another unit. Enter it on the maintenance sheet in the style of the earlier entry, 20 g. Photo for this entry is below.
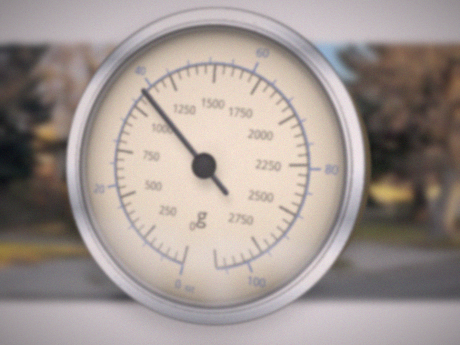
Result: 1100 g
